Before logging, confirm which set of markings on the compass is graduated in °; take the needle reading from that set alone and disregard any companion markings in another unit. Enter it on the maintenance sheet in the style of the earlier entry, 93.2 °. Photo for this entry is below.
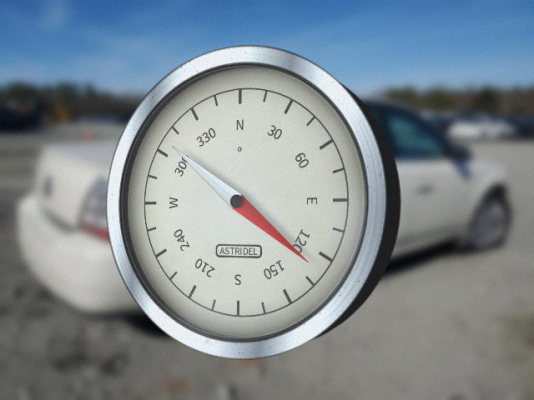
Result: 127.5 °
